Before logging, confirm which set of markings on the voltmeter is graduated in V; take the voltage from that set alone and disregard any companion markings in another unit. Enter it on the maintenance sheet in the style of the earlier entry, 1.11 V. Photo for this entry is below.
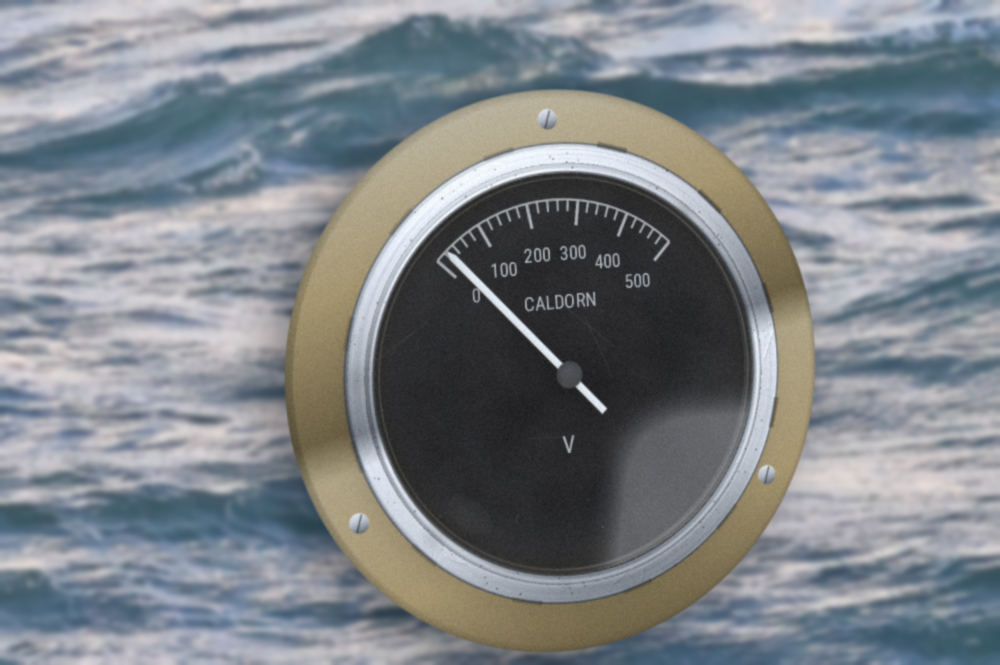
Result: 20 V
